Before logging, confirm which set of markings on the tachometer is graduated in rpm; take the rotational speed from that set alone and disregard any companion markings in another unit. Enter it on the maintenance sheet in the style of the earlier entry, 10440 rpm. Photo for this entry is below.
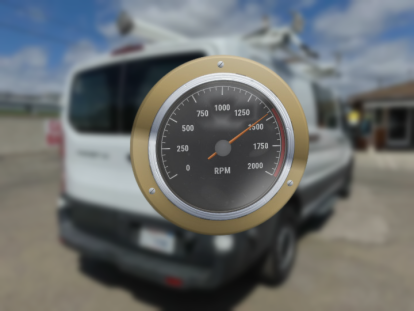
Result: 1450 rpm
